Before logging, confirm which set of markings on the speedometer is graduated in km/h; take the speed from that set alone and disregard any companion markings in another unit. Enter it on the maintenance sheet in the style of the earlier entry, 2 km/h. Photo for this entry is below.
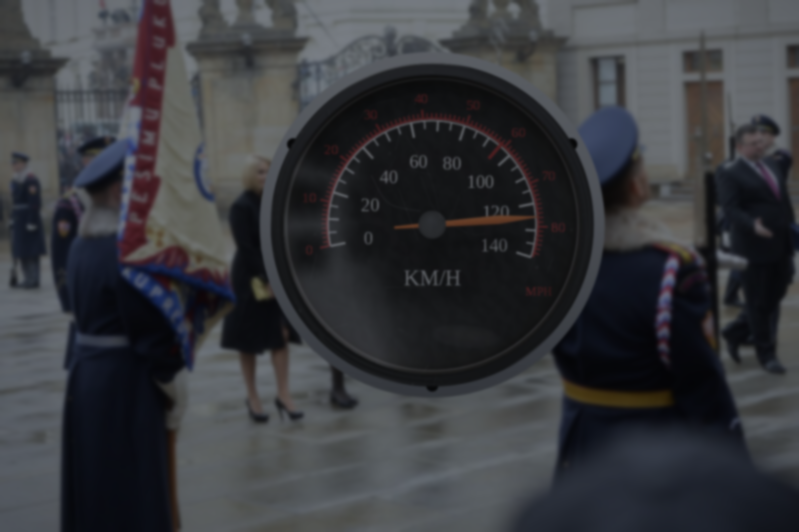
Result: 125 km/h
